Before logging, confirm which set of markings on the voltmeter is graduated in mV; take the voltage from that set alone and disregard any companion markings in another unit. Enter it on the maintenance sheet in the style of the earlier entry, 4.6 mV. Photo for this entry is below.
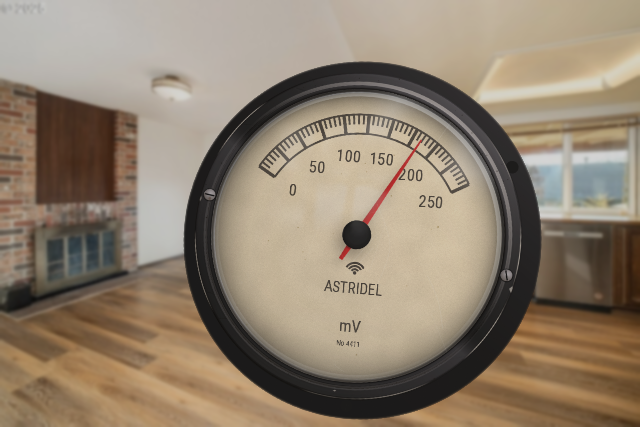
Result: 185 mV
